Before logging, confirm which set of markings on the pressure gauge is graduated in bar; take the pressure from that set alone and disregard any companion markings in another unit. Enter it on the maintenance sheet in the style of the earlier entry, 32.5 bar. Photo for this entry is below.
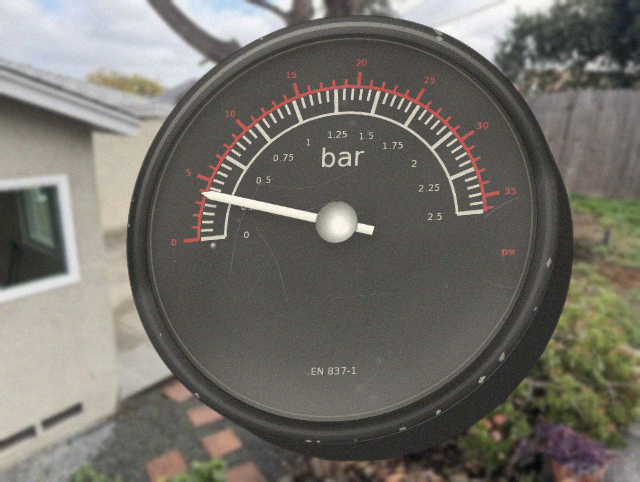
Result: 0.25 bar
